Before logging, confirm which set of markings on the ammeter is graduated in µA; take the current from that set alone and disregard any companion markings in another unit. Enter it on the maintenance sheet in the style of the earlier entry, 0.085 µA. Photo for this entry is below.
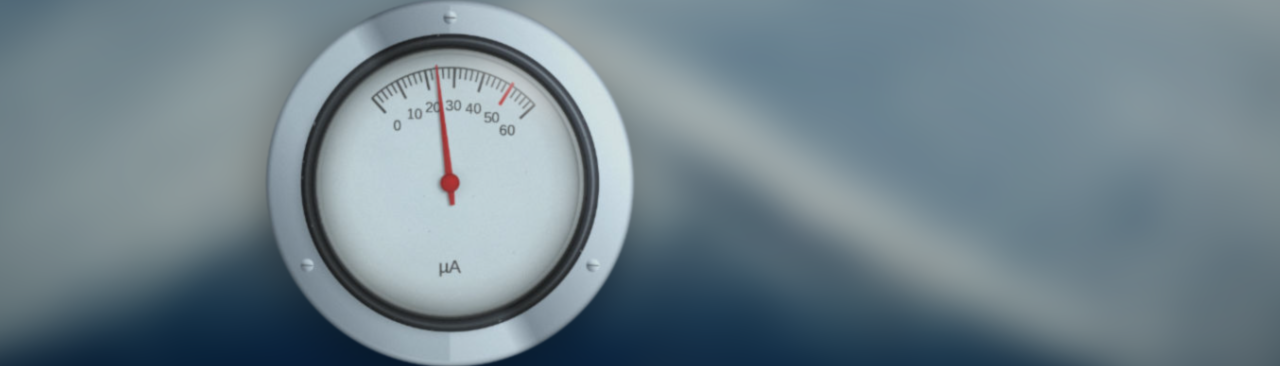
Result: 24 µA
